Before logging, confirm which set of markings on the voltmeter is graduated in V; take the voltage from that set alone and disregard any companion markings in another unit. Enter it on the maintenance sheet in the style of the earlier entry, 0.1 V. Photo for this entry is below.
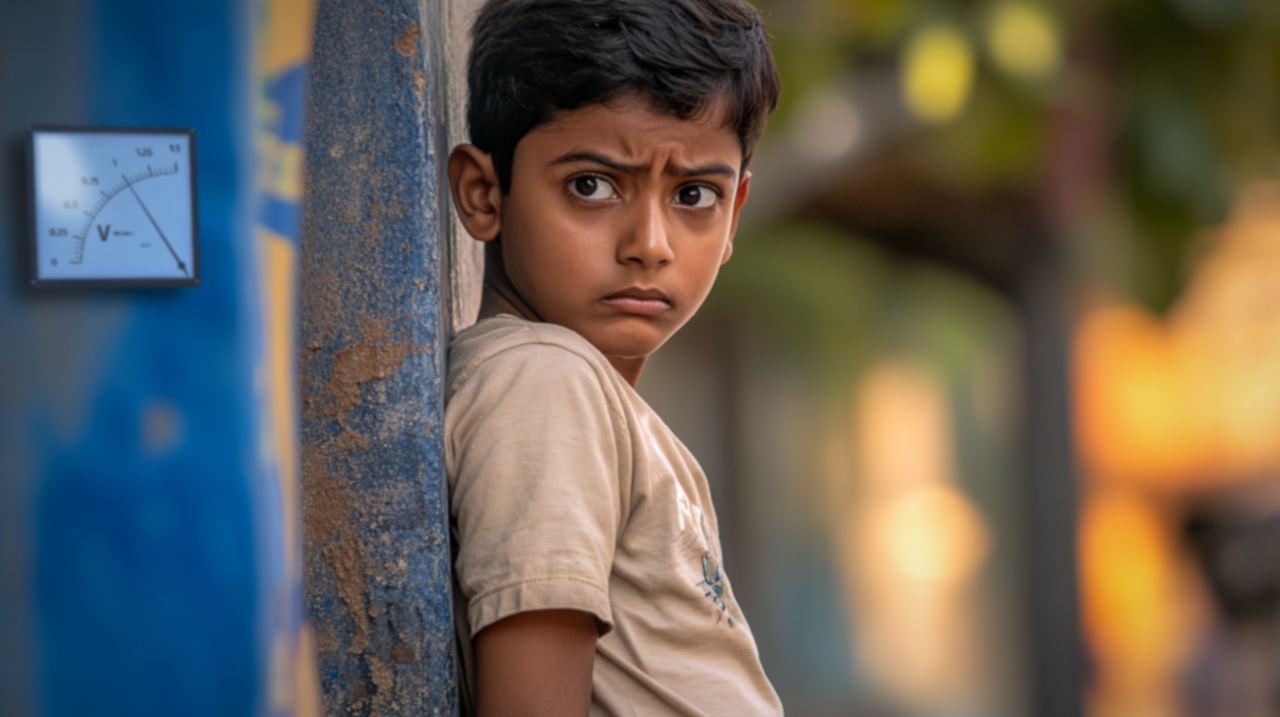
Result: 1 V
